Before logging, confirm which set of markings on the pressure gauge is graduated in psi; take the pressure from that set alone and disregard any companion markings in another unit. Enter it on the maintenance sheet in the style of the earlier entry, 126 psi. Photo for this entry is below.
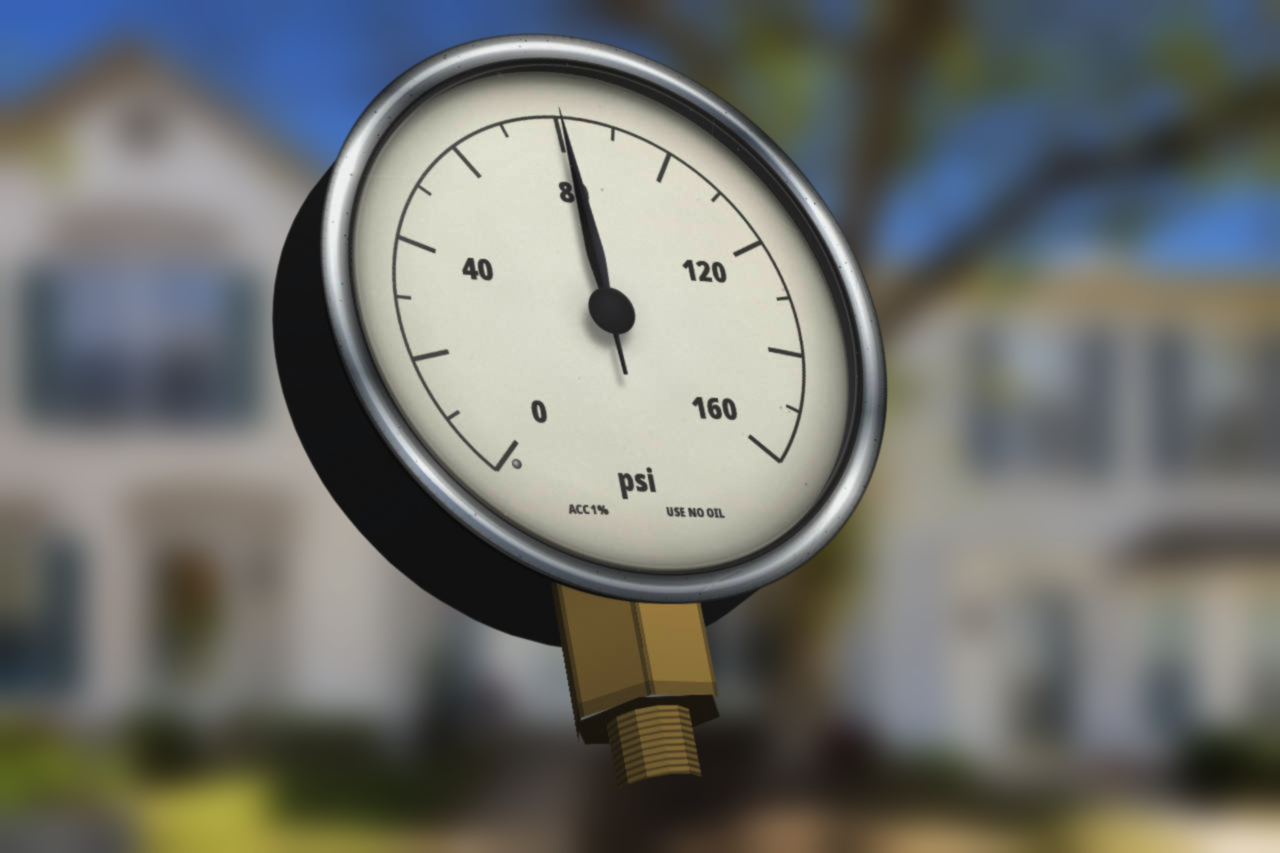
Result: 80 psi
